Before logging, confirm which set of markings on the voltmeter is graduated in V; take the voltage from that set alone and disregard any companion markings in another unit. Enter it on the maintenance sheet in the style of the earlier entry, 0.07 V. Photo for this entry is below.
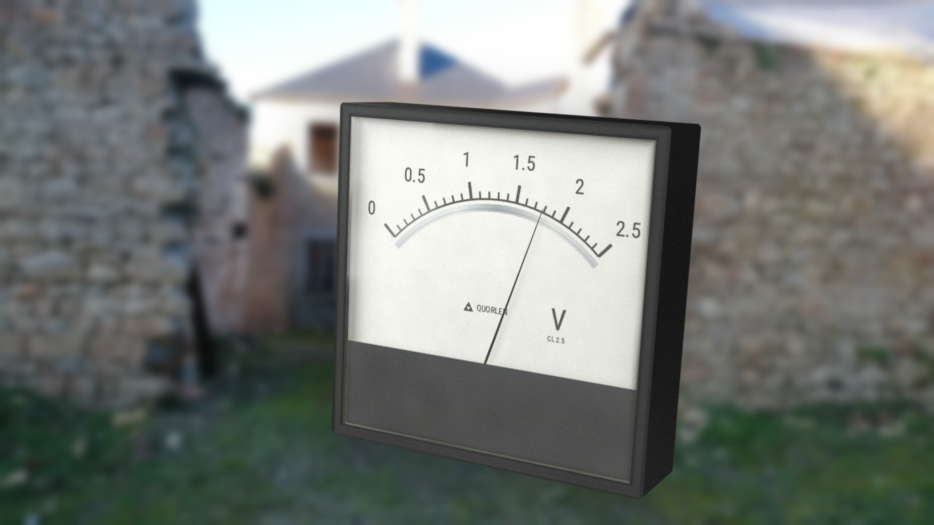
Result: 1.8 V
